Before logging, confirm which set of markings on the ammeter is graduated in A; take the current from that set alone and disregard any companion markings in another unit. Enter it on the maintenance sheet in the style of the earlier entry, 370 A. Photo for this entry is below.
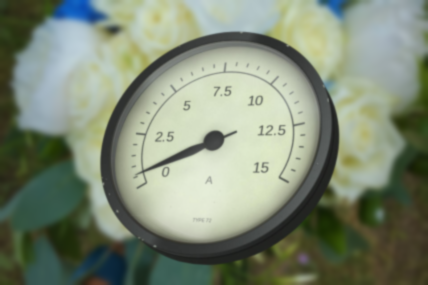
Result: 0.5 A
